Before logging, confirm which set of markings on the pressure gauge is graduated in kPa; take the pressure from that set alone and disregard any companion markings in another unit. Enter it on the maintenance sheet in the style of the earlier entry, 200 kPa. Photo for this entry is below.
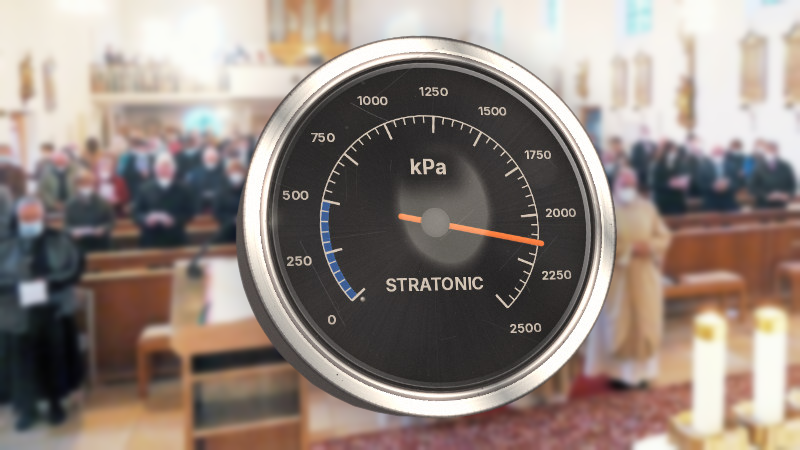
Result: 2150 kPa
